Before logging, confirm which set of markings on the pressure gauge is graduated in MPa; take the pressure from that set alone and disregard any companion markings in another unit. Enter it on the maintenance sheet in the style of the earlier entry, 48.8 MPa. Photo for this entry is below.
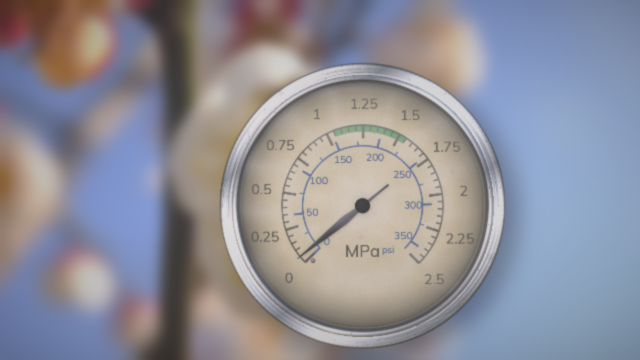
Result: 0.05 MPa
